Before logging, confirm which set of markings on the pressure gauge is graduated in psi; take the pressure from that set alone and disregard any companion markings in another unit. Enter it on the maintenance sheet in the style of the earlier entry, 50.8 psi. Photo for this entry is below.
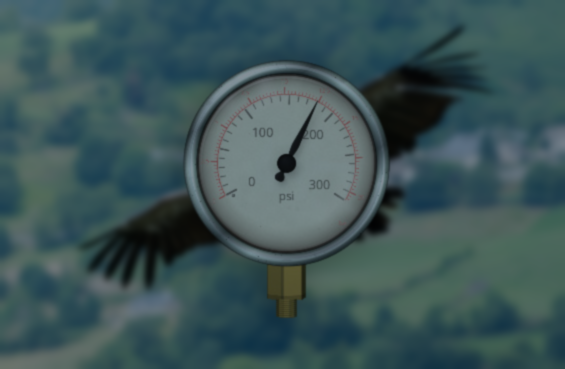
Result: 180 psi
